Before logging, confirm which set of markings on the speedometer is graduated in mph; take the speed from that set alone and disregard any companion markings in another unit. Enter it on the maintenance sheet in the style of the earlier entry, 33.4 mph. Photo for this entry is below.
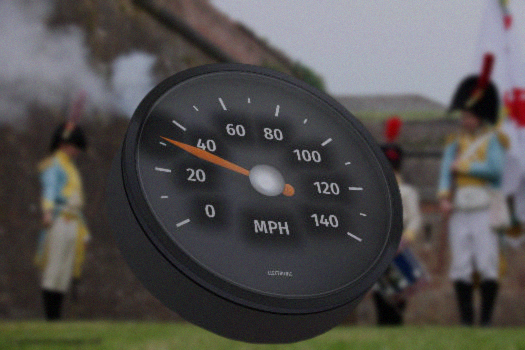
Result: 30 mph
